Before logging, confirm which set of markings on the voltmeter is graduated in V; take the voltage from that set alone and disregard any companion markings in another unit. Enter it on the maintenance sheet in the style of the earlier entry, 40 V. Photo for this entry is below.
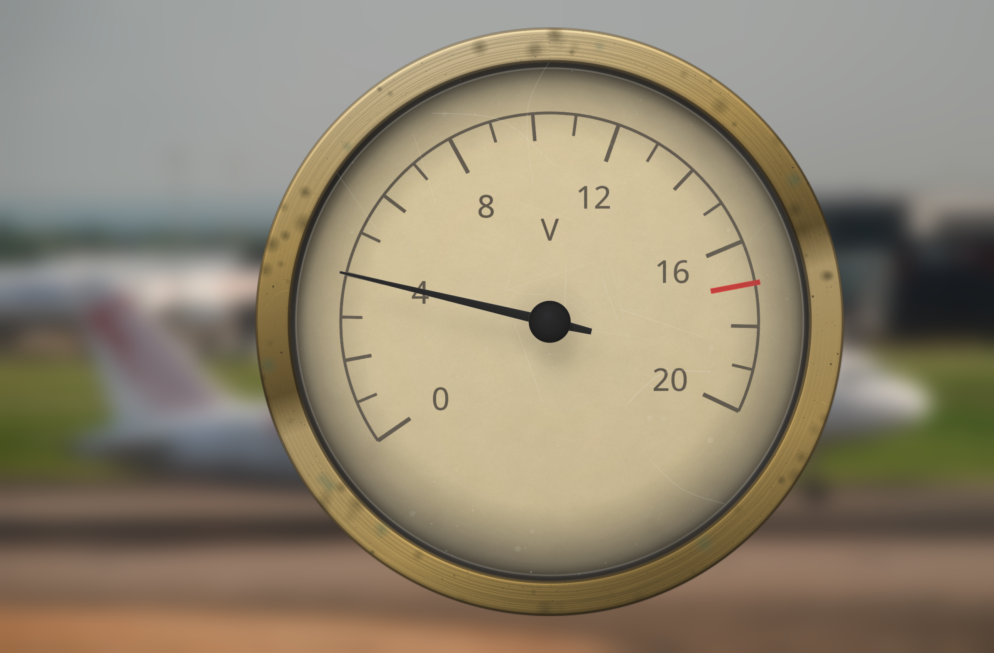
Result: 4 V
